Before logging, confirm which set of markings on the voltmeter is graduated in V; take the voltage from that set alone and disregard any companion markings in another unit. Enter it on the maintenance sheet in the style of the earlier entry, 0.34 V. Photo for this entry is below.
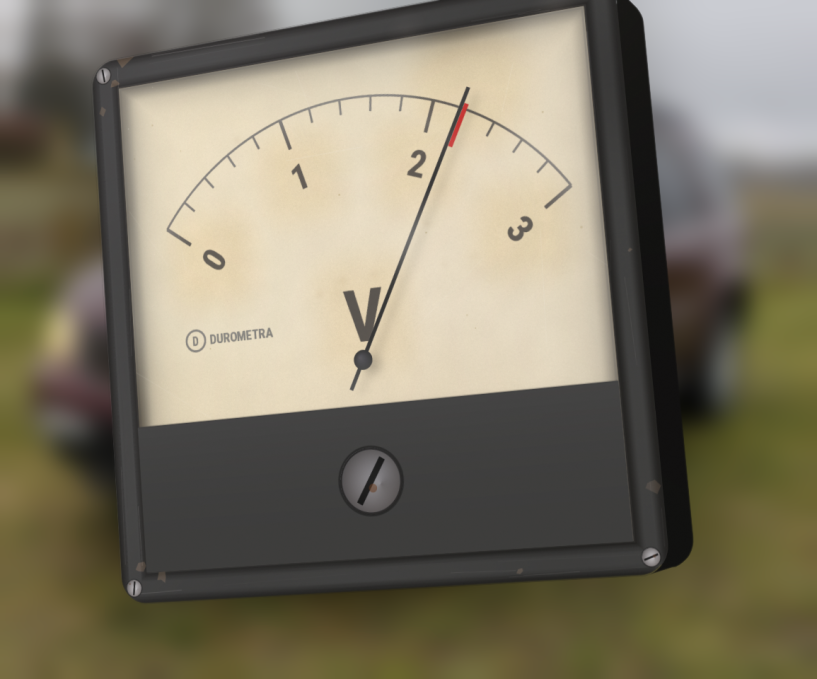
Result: 2.2 V
